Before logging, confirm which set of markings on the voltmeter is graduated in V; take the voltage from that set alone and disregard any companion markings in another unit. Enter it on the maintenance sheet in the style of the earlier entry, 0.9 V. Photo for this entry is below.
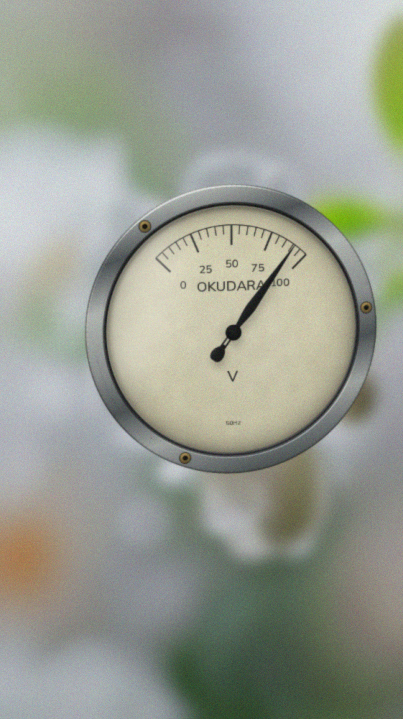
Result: 90 V
